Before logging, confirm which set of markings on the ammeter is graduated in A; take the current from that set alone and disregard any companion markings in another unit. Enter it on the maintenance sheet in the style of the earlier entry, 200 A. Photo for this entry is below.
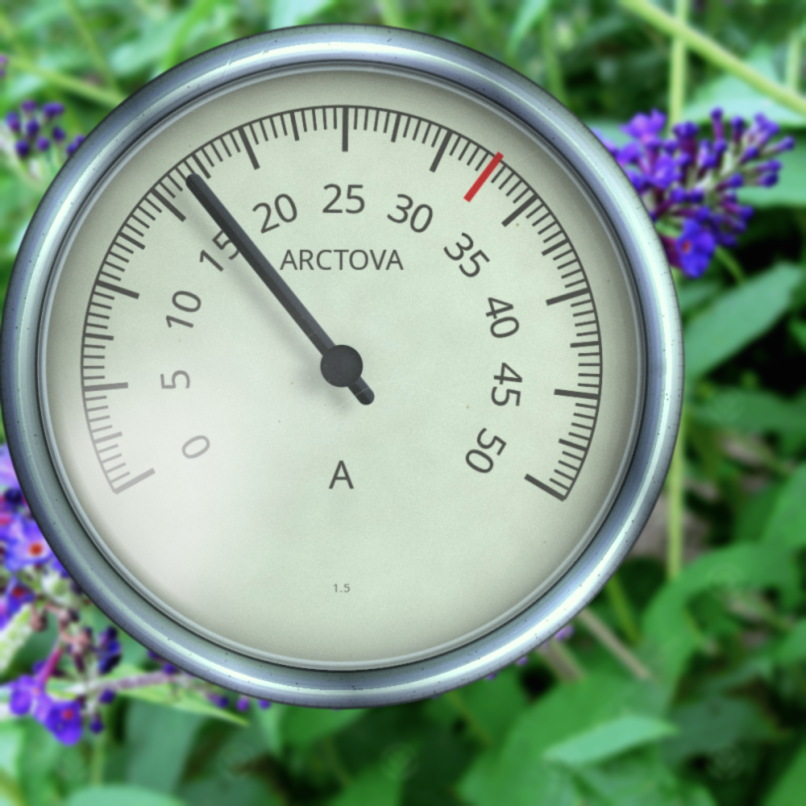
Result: 16.75 A
